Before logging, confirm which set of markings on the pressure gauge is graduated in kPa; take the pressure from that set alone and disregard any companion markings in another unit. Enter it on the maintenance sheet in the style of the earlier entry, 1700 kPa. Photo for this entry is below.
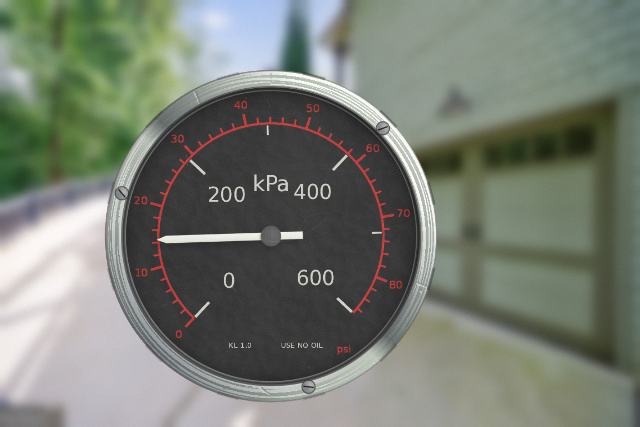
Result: 100 kPa
